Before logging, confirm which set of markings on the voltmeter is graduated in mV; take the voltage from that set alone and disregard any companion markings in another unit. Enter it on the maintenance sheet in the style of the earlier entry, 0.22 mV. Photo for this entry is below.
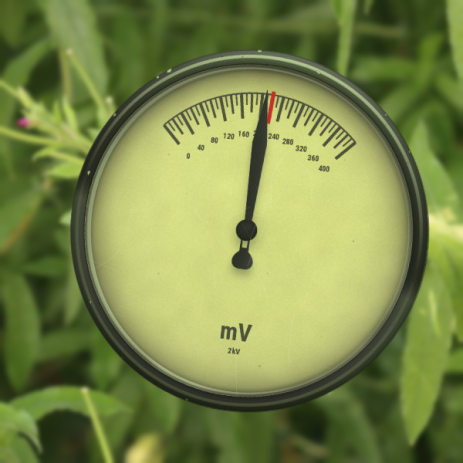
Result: 210 mV
